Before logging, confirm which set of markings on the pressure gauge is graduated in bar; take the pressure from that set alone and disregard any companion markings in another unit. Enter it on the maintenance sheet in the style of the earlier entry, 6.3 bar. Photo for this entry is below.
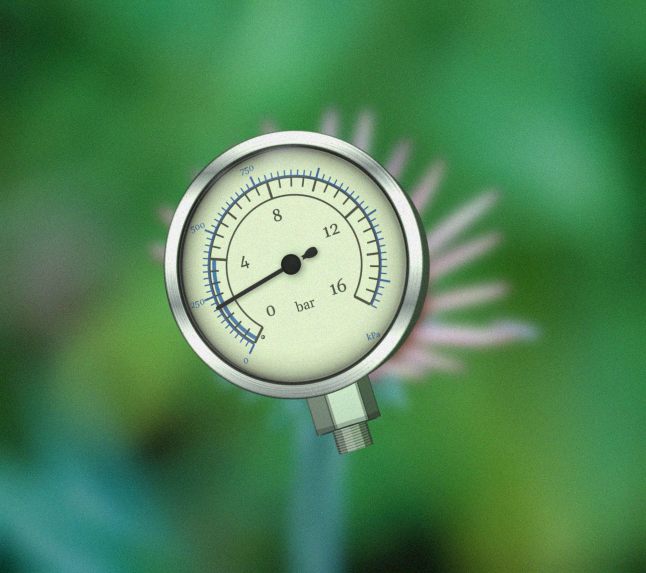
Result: 2 bar
